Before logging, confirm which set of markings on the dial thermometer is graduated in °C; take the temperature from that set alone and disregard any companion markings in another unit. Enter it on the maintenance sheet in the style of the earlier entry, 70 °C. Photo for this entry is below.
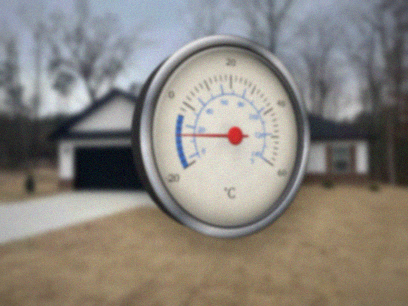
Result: -10 °C
